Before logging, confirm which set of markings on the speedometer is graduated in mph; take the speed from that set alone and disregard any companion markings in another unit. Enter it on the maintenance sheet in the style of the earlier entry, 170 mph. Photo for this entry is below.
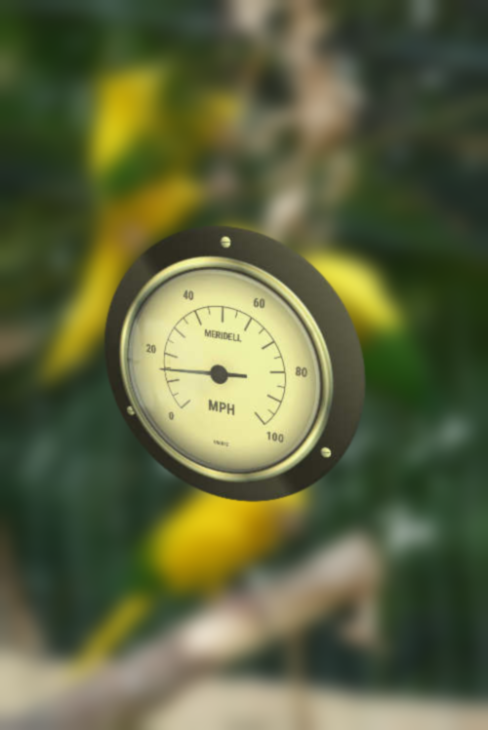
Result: 15 mph
